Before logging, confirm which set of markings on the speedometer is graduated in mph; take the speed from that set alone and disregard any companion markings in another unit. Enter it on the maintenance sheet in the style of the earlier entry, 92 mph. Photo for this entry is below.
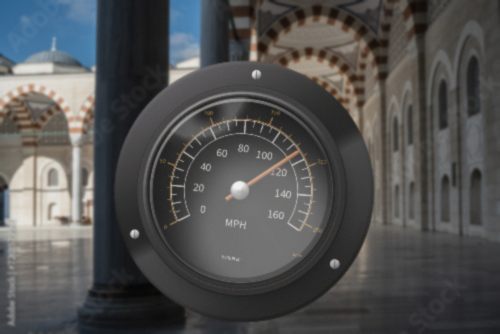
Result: 115 mph
